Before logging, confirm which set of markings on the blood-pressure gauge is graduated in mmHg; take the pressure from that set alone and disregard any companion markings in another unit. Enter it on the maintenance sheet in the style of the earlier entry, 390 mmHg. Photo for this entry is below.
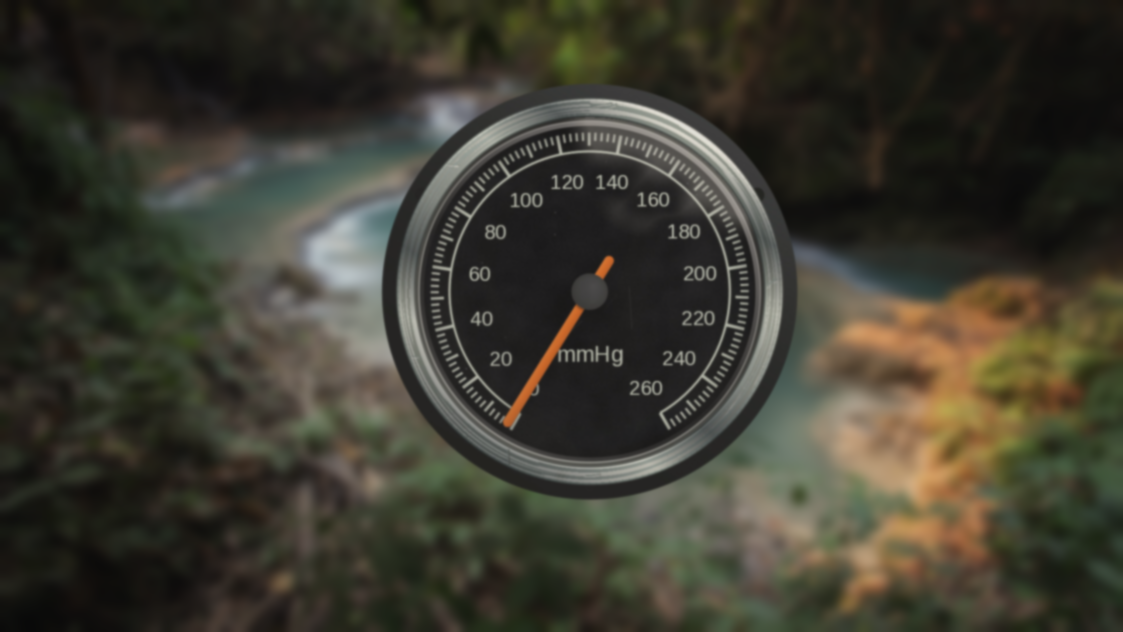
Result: 2 mmHg
